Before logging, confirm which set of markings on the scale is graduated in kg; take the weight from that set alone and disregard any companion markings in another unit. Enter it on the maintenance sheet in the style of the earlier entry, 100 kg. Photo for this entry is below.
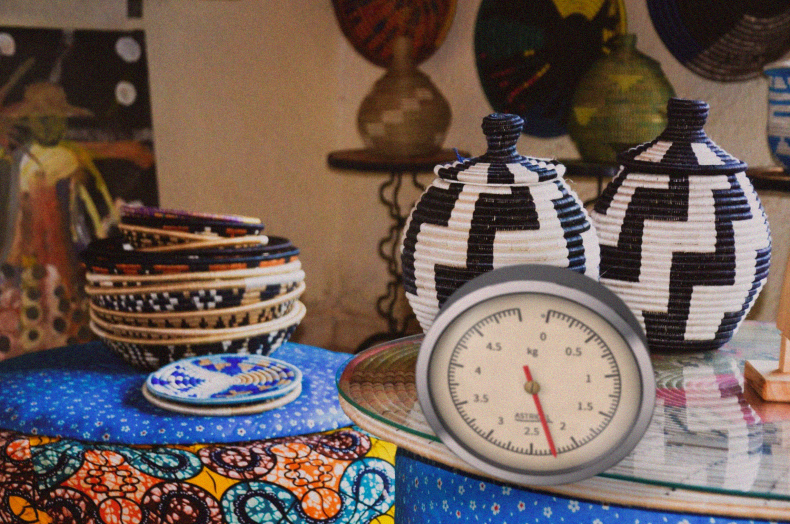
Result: 2.25 kg
